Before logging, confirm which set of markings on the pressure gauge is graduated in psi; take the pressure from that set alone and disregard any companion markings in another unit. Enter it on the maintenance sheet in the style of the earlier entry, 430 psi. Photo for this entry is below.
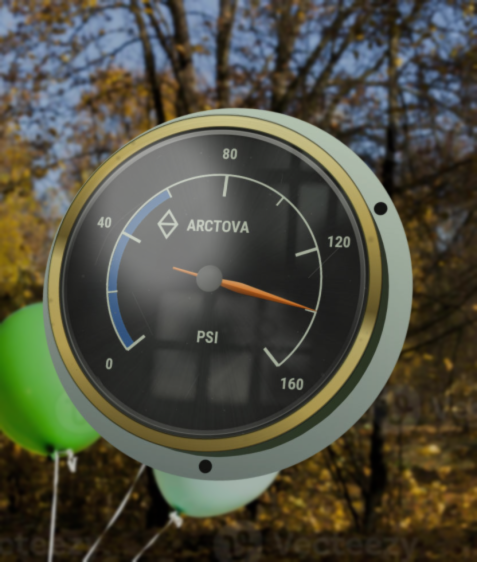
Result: 140 psi
